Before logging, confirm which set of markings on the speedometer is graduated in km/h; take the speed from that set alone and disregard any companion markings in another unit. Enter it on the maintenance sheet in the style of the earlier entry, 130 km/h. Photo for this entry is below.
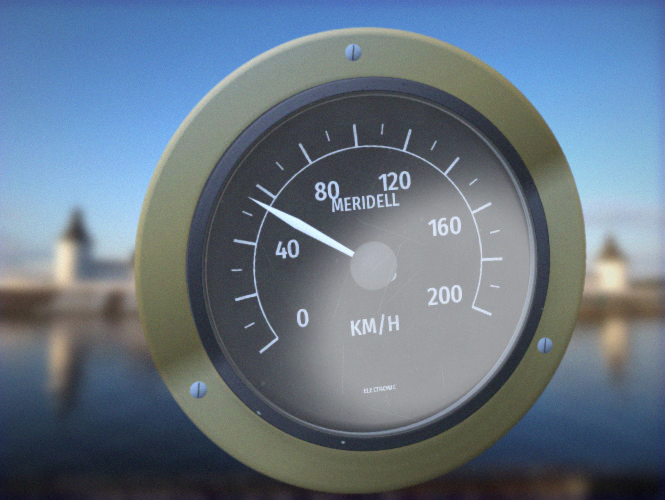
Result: 55 km/h
